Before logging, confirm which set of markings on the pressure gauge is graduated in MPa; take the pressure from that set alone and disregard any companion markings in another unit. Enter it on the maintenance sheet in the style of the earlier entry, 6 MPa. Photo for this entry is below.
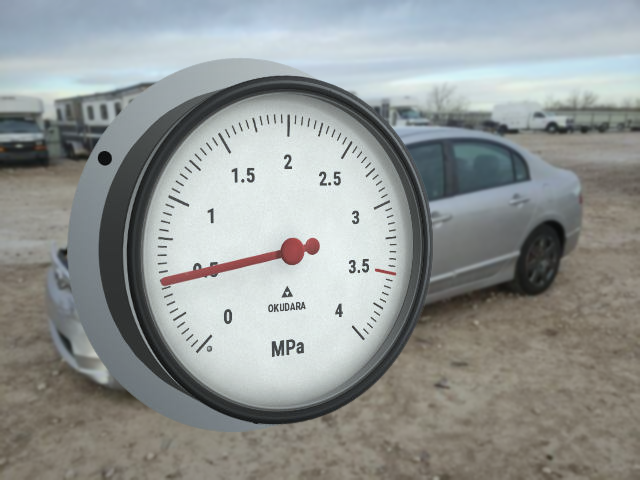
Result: 0.5 MPa
